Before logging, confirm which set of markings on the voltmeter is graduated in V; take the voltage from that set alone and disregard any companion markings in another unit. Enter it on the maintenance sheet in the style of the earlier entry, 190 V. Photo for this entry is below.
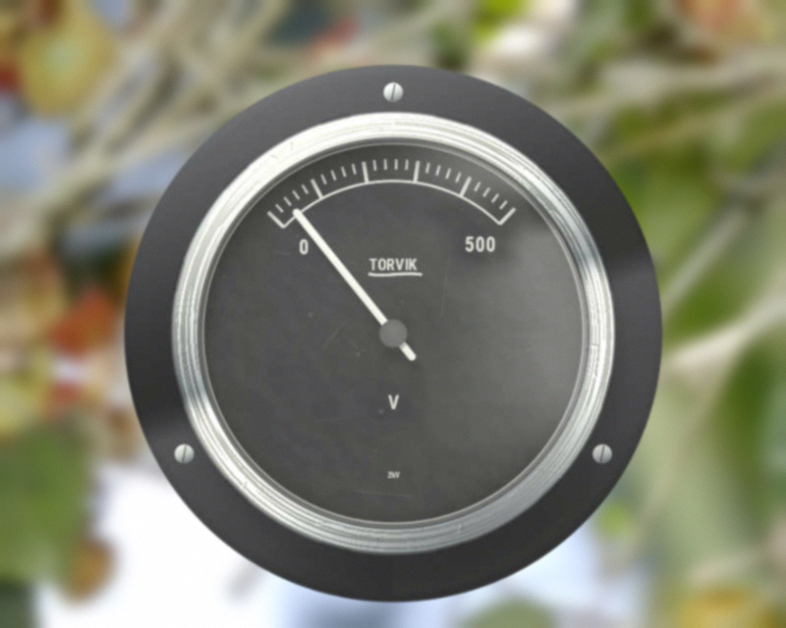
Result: 40 V
